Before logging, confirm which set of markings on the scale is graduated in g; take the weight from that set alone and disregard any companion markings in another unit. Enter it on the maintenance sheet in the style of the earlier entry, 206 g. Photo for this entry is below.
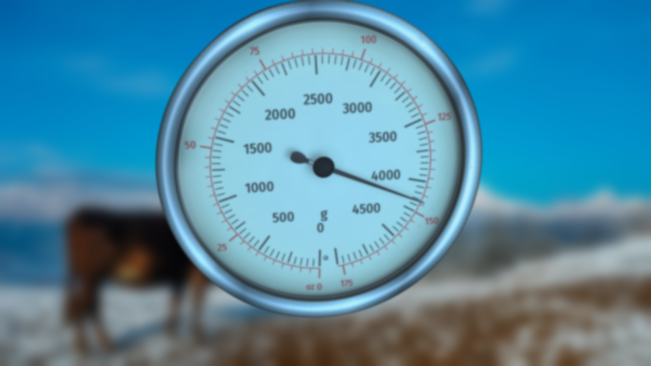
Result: 4150 g
